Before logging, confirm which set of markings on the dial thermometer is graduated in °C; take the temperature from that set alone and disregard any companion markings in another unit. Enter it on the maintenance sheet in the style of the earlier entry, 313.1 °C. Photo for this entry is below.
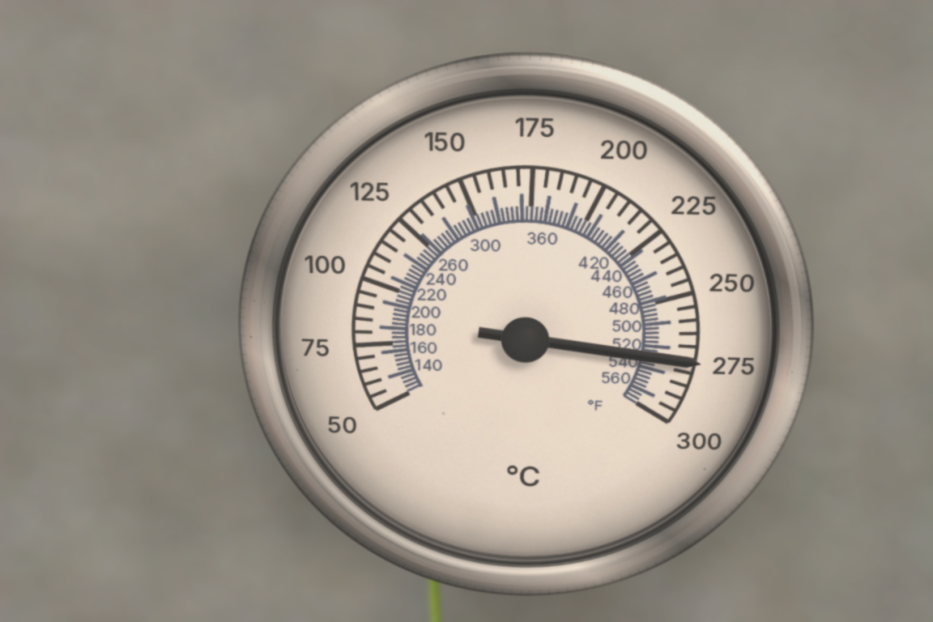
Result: 275 °C
